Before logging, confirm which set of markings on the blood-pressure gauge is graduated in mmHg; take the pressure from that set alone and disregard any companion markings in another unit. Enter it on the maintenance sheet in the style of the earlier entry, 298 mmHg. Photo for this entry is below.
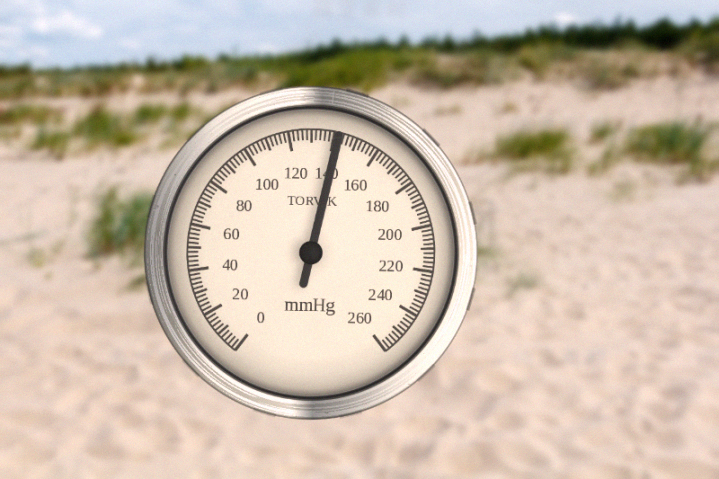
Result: 142 mmHg
